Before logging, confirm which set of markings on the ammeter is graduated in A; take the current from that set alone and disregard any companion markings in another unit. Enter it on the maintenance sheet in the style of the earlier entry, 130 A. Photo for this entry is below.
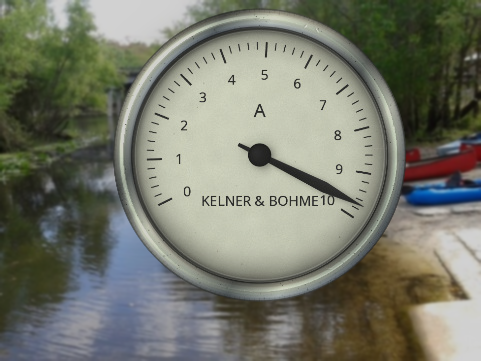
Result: 9.7 A
